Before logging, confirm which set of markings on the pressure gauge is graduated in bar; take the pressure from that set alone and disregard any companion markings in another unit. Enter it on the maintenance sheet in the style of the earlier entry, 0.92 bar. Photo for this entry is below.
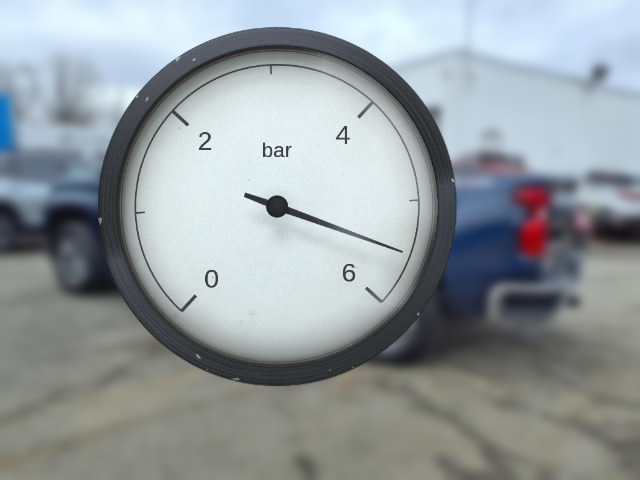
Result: 5.5 bar
